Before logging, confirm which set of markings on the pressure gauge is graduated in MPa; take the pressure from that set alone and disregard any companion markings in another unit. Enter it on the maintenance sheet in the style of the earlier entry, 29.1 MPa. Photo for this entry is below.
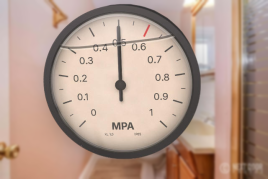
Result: 0.5 MPa
